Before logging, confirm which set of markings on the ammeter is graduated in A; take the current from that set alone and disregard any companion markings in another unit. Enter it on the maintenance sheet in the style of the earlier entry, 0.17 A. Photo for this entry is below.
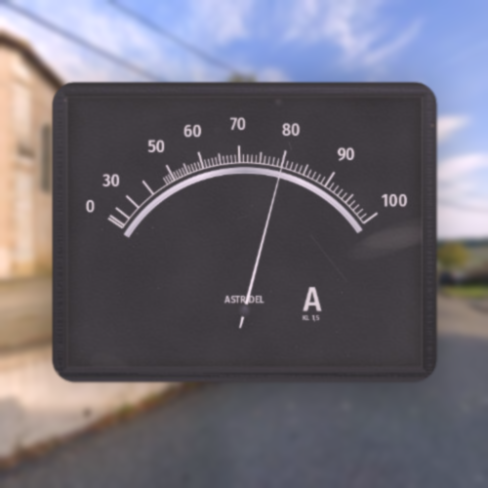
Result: 80 A
